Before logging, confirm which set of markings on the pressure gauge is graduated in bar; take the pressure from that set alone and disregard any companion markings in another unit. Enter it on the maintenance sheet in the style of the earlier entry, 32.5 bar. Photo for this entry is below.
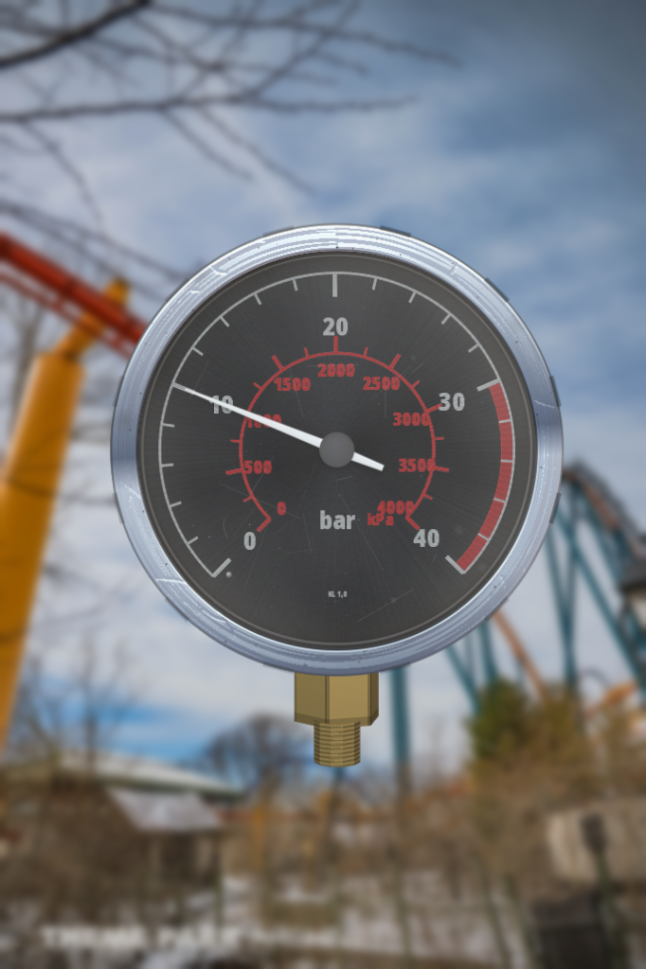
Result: 10 bar
